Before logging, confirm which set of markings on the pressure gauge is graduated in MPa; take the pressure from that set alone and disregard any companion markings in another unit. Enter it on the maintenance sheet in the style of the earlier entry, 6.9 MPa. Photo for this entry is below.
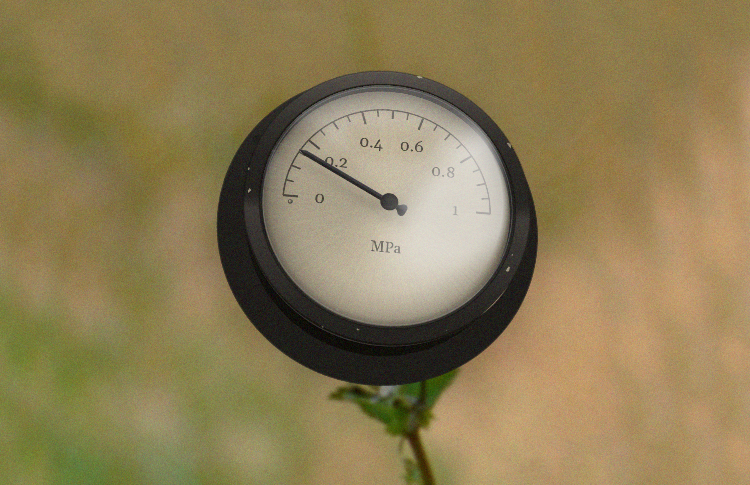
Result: 0.15 MPa
